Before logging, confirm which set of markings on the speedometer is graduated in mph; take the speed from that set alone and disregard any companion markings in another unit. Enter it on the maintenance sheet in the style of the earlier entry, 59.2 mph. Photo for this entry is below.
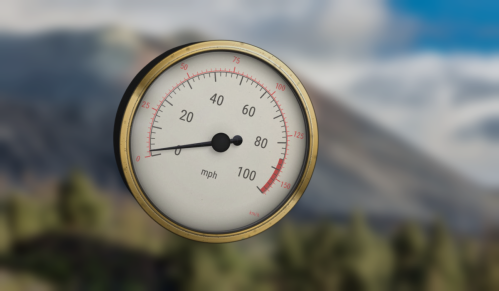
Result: 2 mph
